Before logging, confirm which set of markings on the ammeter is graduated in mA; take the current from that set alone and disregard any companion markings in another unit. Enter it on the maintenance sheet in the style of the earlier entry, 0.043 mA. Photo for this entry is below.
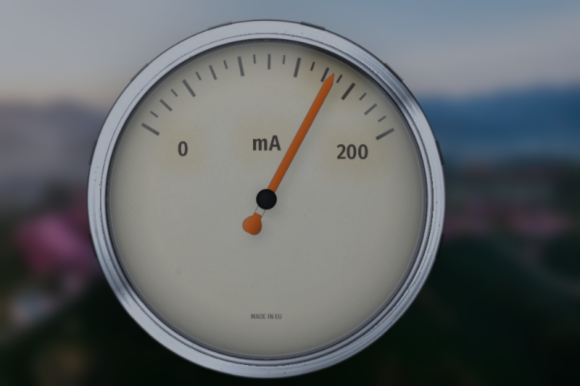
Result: 145 mA
